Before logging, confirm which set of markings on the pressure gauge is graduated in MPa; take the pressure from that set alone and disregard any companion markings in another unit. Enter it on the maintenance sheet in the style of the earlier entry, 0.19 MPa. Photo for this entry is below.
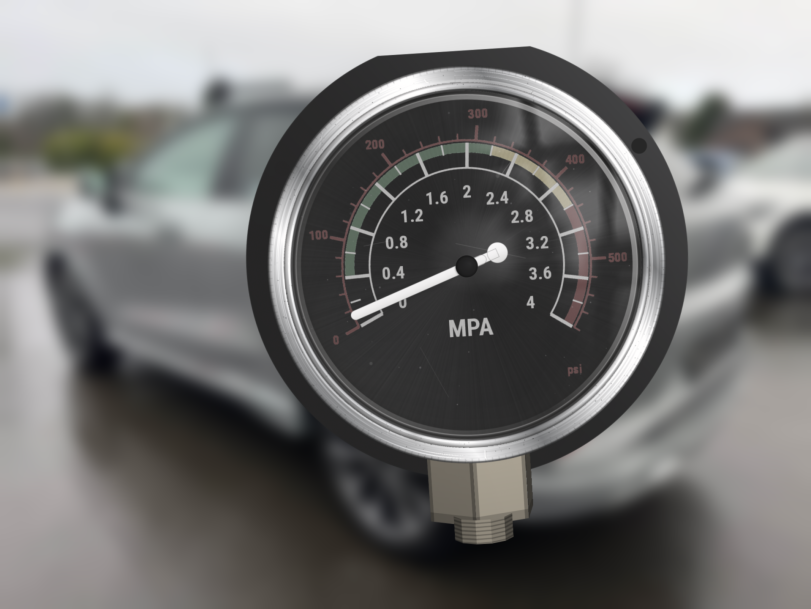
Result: 0.1 MPa
